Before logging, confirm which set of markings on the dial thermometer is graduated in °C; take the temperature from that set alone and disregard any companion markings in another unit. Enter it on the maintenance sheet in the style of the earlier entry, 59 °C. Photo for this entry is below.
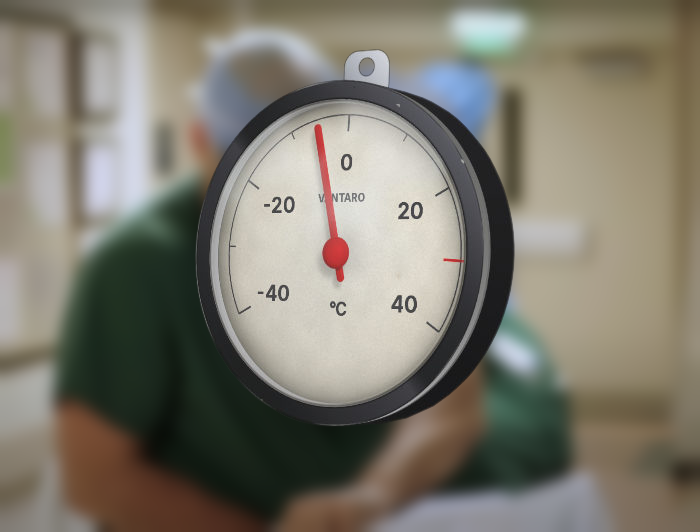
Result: -5 °C
